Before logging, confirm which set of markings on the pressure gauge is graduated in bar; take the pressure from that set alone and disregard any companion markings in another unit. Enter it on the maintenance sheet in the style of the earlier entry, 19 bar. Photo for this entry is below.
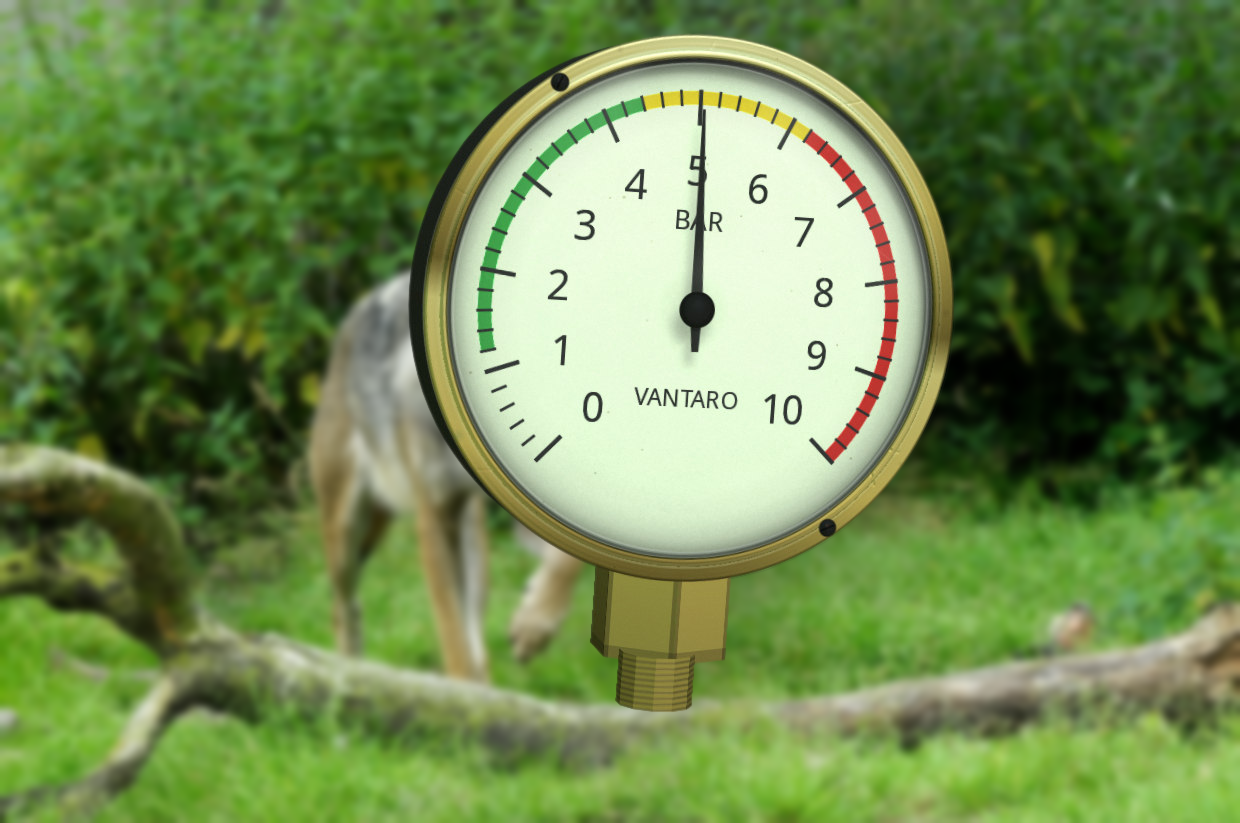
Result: 5 bar
